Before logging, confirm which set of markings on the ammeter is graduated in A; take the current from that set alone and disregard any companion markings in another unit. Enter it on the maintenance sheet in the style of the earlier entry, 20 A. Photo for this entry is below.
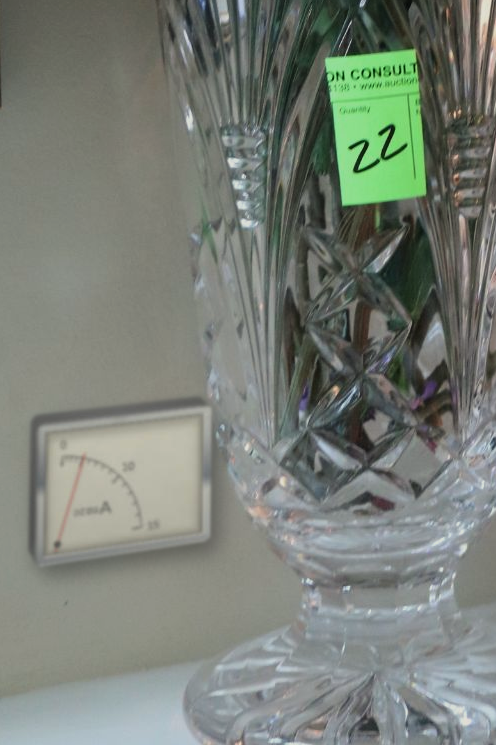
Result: 5 A
